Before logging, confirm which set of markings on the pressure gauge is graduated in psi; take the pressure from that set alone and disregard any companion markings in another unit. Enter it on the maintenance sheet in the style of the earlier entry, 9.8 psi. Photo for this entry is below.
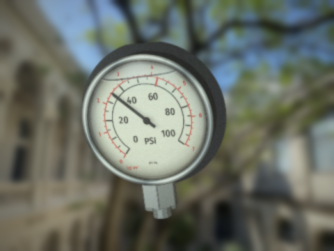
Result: 35 psi
